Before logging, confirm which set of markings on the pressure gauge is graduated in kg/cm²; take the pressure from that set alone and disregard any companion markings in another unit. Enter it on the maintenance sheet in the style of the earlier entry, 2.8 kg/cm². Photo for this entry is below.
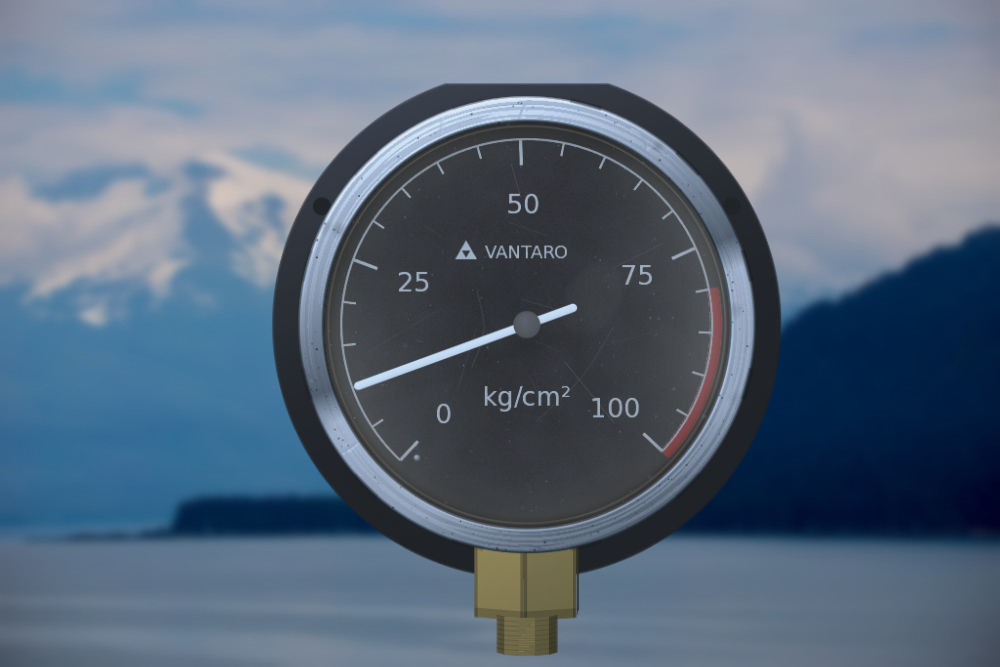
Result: 10 kg/cm²
